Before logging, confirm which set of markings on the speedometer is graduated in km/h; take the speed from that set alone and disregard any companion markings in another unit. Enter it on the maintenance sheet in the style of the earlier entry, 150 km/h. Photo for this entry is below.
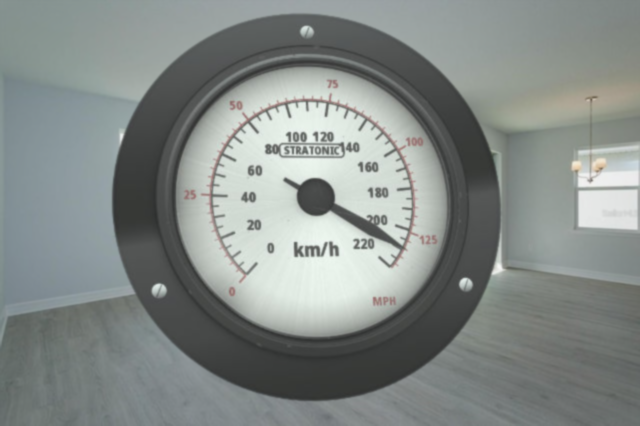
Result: 210 km/h
